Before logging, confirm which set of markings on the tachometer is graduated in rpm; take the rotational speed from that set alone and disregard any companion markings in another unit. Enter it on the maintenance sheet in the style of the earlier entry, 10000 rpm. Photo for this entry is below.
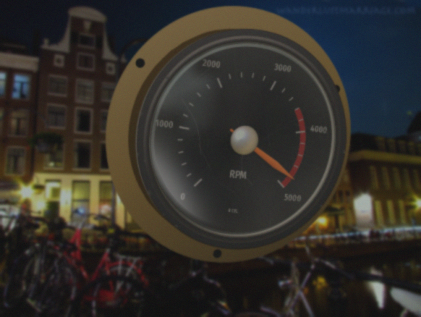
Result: 4800 rpm
